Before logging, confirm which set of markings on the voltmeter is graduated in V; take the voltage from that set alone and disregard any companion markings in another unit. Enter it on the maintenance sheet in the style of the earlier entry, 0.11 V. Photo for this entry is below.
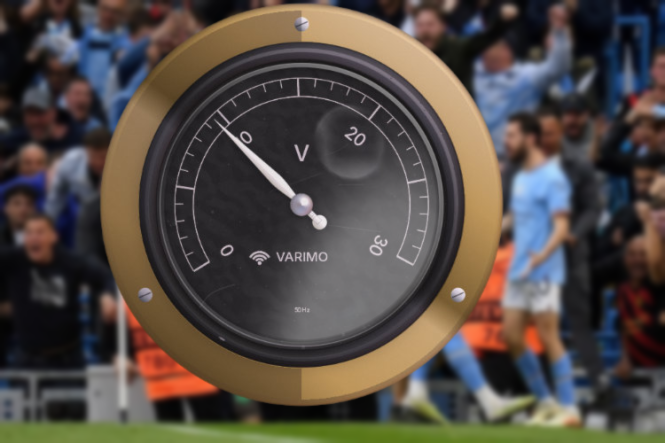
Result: 9.5 V
